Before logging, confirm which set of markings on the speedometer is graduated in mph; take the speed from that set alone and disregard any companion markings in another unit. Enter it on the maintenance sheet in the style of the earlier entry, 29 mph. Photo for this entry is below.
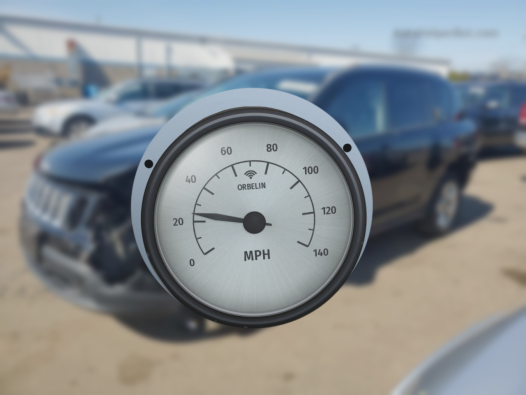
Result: 25 mph
